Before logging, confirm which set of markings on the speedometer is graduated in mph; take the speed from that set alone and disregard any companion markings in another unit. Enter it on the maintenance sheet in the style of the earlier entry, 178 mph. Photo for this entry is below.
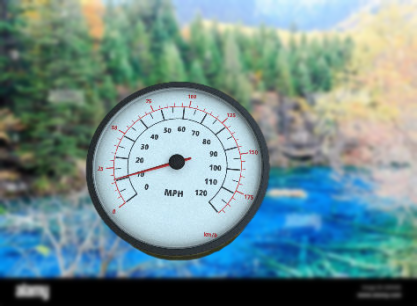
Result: 10 mph
